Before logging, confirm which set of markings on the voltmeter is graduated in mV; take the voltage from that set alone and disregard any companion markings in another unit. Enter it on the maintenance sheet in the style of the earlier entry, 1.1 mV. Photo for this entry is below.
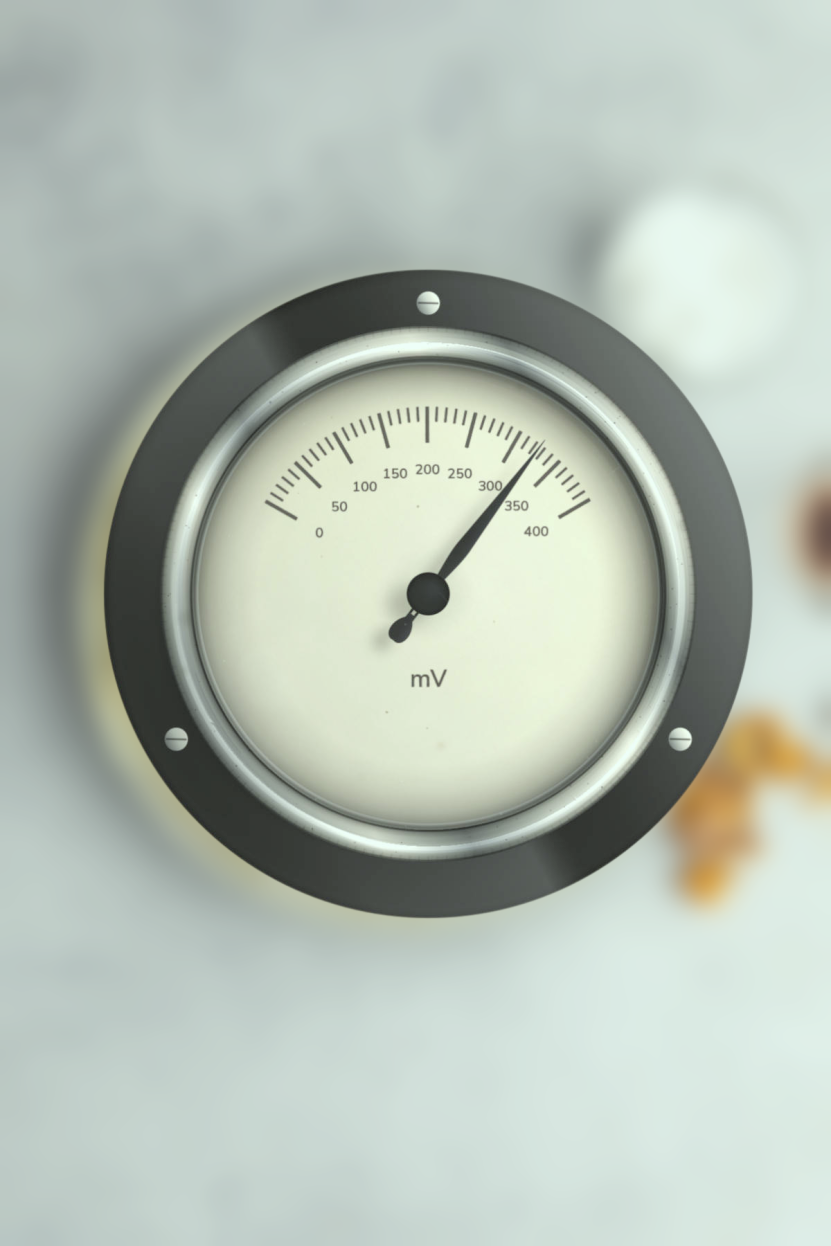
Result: 325 mV
